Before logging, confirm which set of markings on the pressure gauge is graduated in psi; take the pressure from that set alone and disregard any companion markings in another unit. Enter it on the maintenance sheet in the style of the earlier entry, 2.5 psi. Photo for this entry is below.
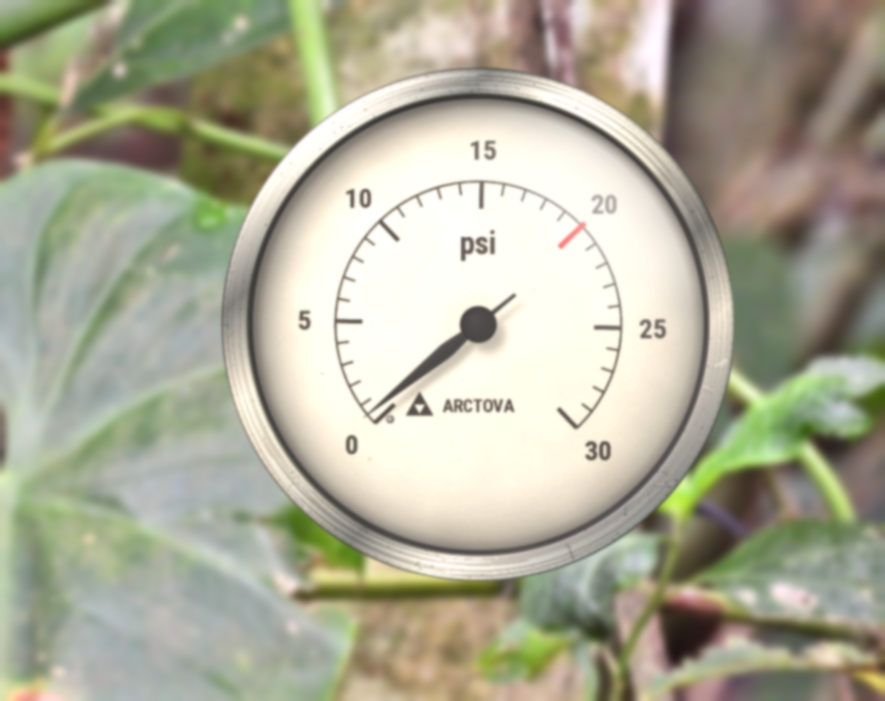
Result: 0.5 psi
